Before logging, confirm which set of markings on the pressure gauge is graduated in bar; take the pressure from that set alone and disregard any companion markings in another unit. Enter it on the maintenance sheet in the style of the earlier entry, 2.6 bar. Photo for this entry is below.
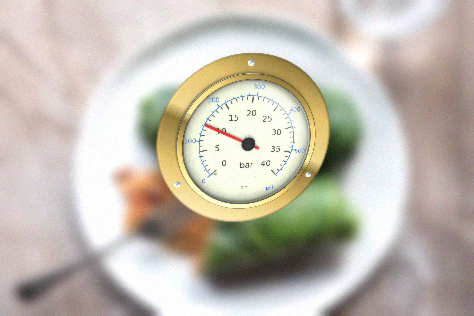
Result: 10 bar
